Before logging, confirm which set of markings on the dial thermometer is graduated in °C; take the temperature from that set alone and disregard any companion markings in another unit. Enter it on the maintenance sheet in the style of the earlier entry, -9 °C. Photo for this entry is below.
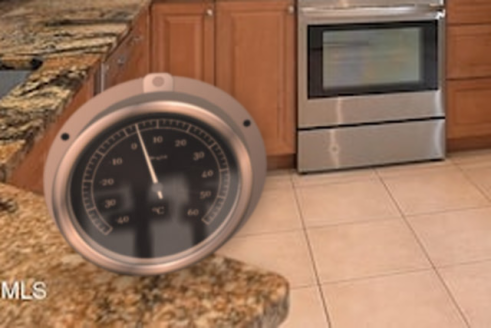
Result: 4 °C
